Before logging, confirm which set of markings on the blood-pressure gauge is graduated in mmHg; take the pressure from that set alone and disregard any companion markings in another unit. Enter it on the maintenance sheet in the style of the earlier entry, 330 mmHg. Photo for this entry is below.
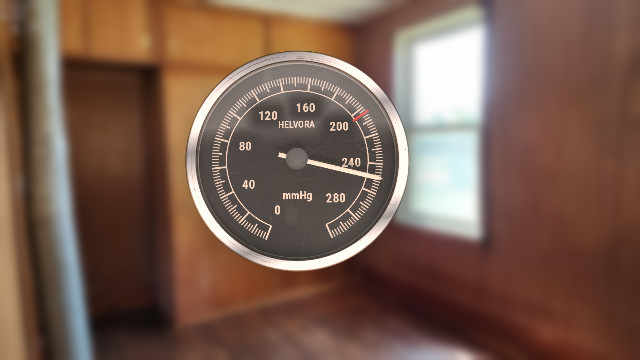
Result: 250 mmHg
